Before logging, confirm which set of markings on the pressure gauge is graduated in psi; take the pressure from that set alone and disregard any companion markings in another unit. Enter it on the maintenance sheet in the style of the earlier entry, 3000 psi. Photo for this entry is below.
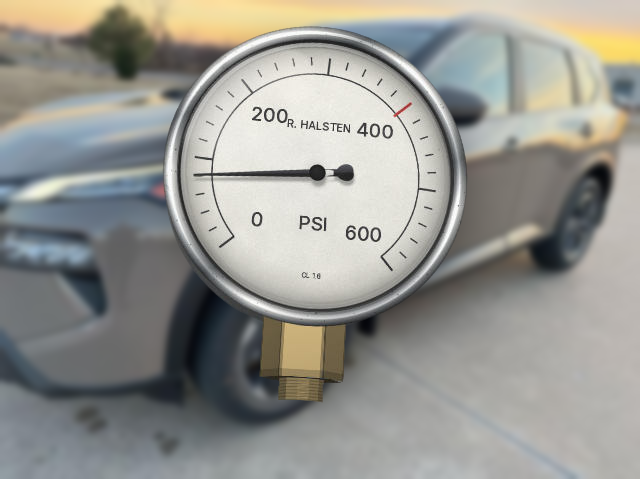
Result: 80 psi
